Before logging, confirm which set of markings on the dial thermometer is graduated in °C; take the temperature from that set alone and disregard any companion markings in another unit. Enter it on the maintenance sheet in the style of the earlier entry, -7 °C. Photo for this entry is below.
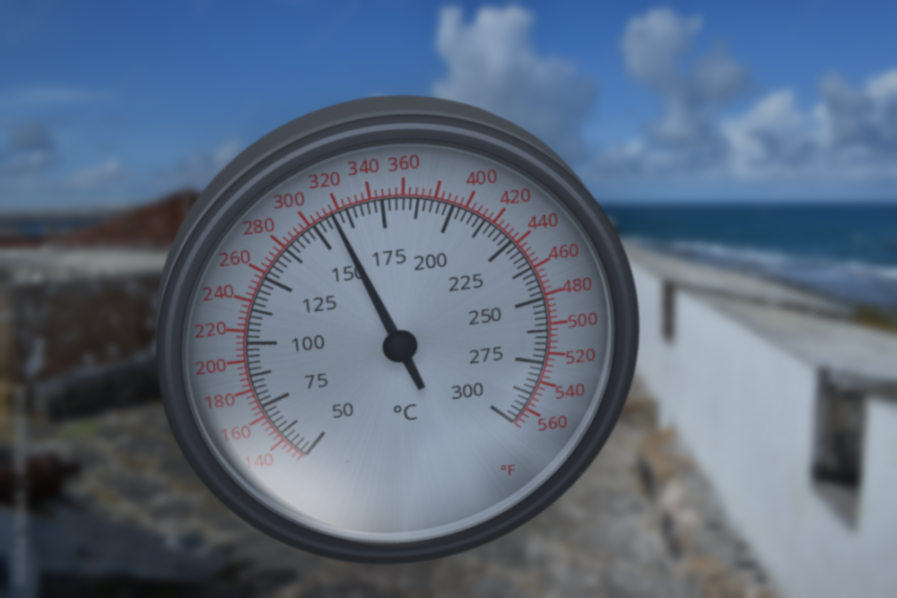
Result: 157.5 °C
